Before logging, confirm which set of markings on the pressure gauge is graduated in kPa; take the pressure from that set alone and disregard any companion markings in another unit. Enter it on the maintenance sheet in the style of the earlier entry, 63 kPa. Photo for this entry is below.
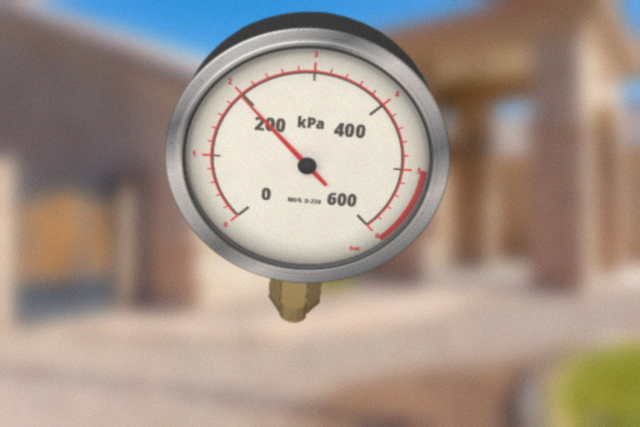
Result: 200 kPa
